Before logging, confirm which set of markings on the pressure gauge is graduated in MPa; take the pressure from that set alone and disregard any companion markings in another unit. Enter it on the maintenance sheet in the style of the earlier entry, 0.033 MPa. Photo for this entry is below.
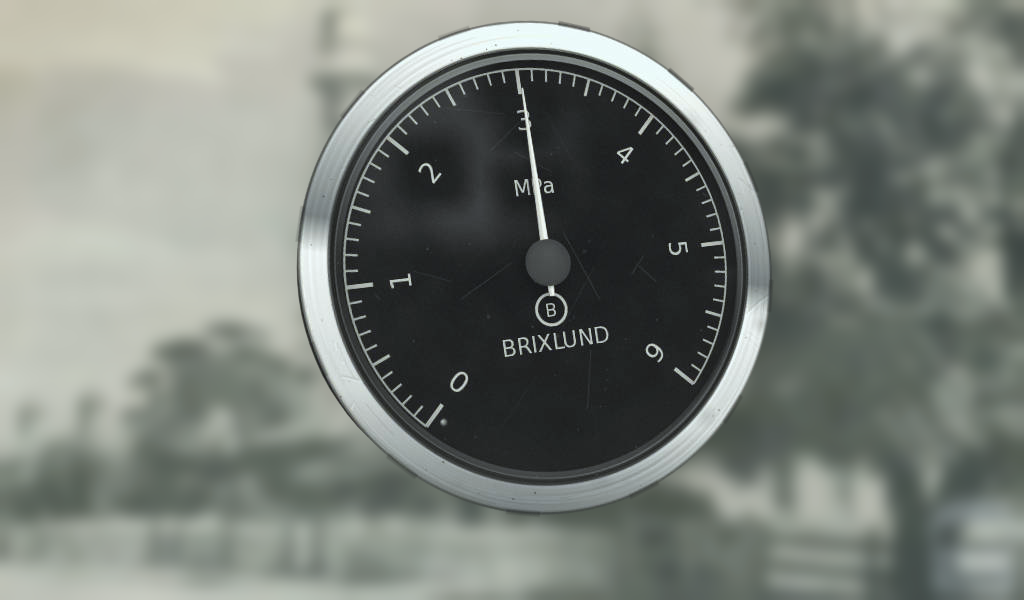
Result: 3 MPa
